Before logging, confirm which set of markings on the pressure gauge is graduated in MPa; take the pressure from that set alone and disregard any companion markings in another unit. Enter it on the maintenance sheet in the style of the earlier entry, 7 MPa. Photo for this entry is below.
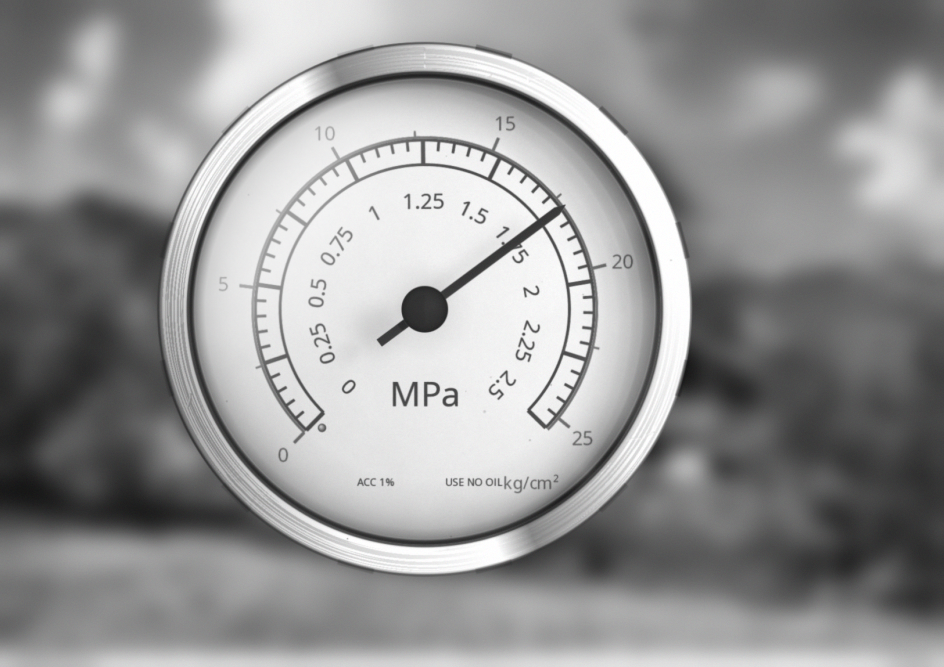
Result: 1.75 MPa
